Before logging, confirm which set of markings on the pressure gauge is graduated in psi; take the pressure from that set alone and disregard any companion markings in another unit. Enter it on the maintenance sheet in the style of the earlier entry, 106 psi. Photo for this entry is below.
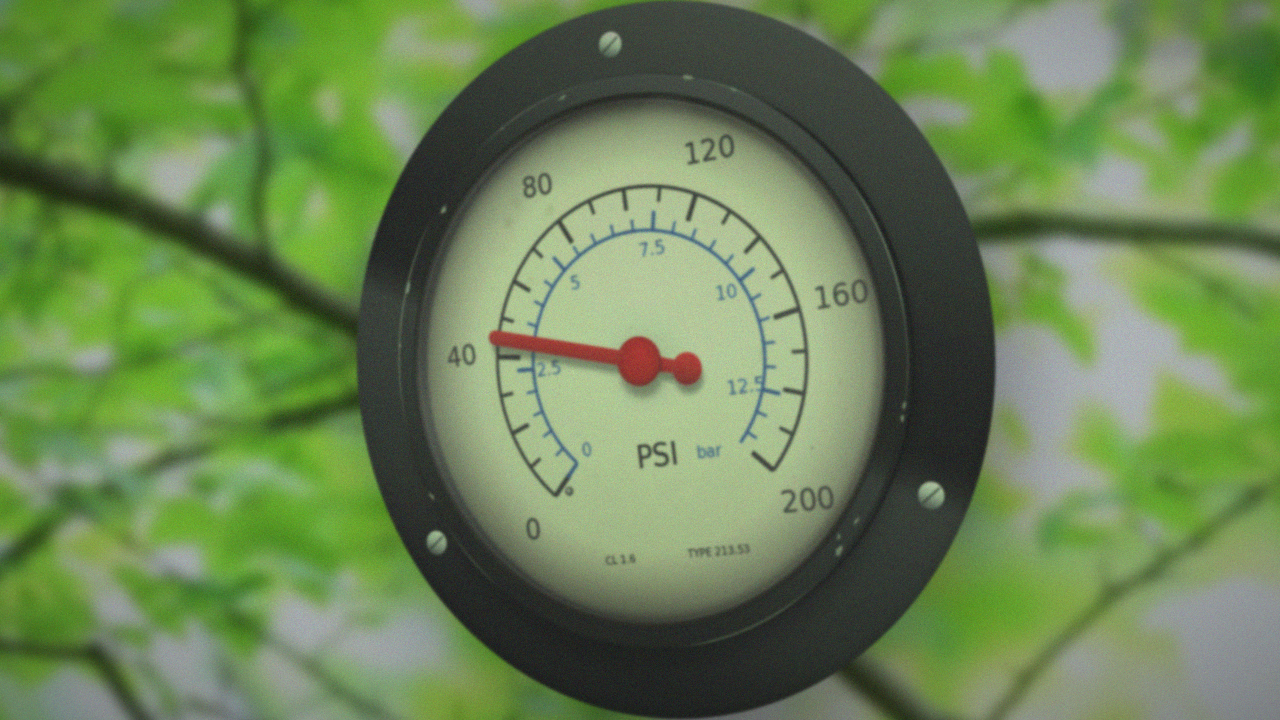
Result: 45 psi
